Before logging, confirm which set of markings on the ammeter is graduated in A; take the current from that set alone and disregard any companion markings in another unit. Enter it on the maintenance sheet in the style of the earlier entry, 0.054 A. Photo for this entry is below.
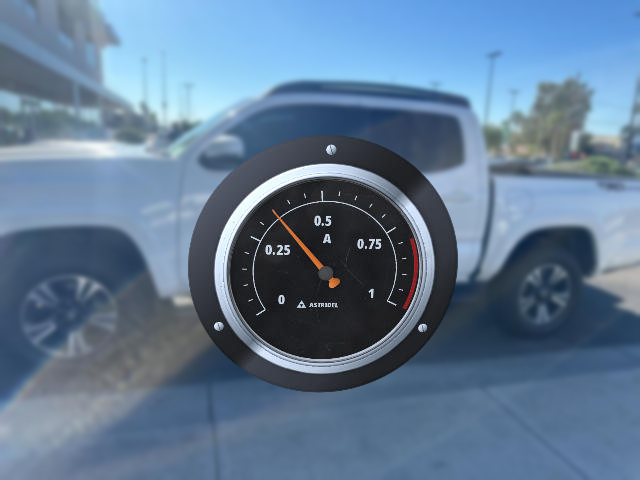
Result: 0.35 A
